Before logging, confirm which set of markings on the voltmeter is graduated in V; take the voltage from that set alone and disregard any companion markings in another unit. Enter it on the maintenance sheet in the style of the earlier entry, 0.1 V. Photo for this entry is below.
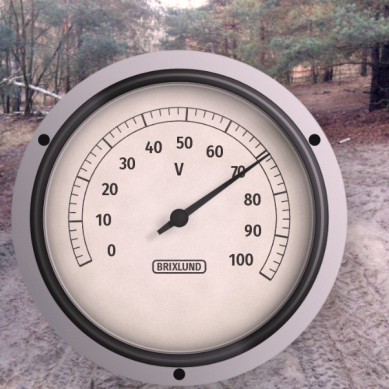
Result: 71 V
